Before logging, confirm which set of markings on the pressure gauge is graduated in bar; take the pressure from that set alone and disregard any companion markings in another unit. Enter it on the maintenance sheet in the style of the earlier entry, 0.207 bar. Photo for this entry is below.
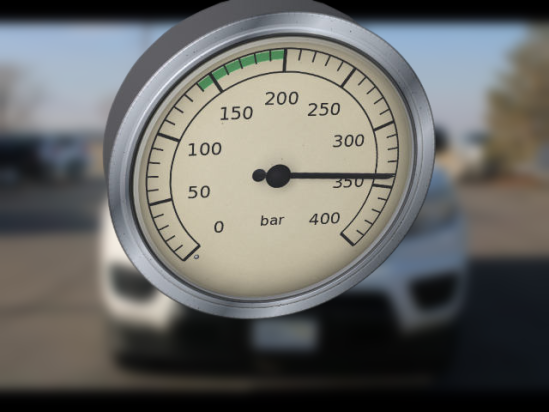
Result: 340 bar
